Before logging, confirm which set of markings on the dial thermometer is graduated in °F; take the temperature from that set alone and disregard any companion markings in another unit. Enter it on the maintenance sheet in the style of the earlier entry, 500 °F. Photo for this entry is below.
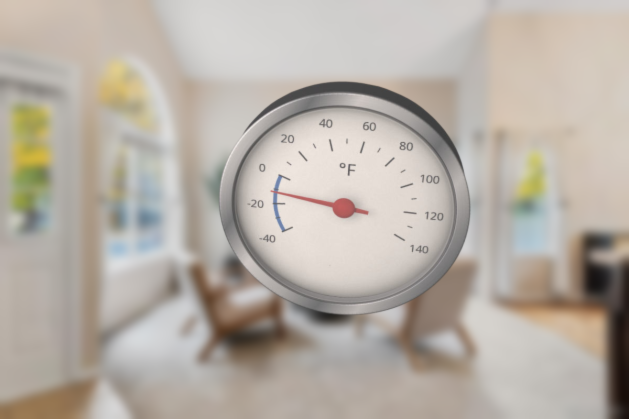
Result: -10 °F
